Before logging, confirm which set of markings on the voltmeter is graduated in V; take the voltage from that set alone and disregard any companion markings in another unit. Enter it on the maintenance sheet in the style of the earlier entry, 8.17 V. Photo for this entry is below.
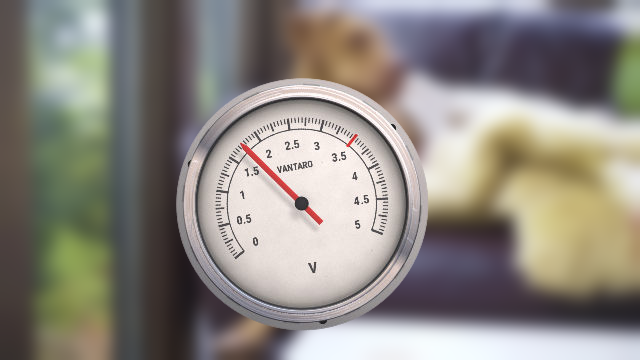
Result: 1.75 V
